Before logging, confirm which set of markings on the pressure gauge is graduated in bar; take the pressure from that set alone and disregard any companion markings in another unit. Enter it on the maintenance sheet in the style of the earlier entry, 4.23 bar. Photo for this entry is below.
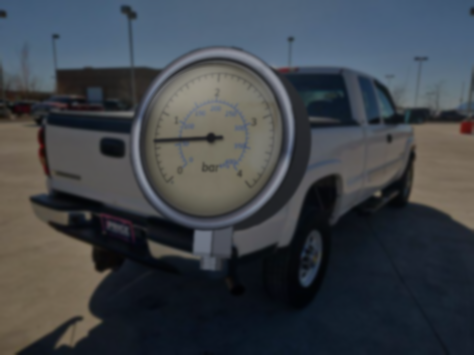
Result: 0.6 bar
